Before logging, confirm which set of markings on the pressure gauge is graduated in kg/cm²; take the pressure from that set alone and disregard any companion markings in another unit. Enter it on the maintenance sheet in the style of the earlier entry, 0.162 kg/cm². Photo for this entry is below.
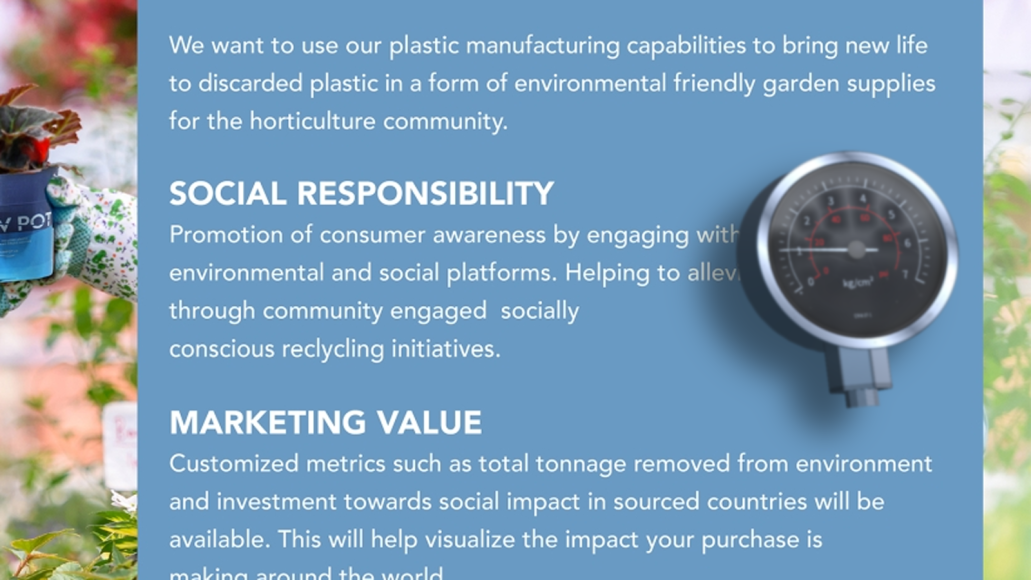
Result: 1 kg/cm²
